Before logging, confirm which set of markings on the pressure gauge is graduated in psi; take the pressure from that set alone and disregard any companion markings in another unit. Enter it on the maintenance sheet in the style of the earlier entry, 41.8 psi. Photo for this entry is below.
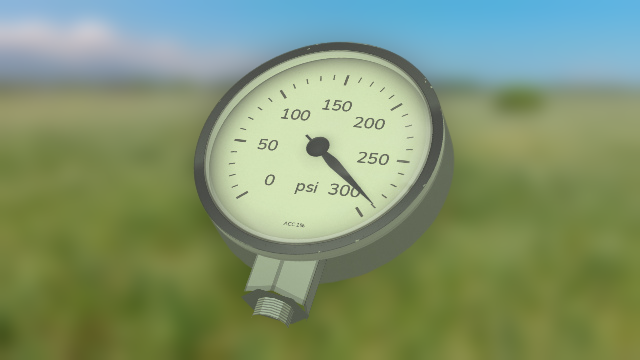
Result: 290 psi
